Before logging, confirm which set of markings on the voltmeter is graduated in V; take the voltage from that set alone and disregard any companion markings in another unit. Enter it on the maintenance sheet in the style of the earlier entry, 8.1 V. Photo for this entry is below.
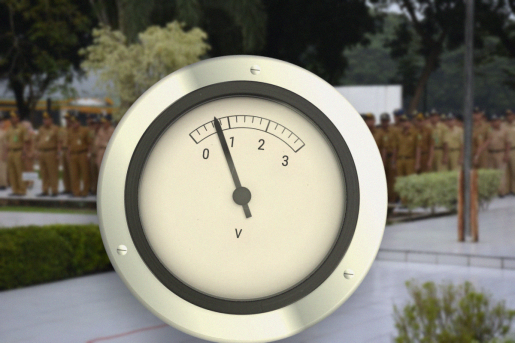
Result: 0.7 V
